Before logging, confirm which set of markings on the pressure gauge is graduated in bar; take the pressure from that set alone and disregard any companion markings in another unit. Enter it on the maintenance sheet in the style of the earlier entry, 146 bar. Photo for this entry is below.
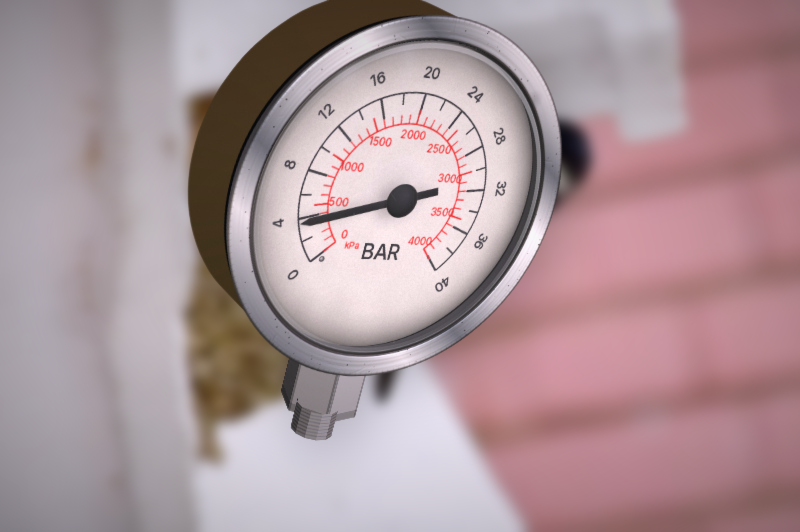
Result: 4 bar
